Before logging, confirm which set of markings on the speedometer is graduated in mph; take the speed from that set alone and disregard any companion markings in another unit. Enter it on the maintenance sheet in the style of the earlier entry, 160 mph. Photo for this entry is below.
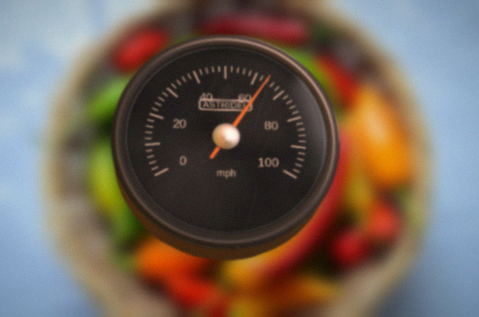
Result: 64 mph
